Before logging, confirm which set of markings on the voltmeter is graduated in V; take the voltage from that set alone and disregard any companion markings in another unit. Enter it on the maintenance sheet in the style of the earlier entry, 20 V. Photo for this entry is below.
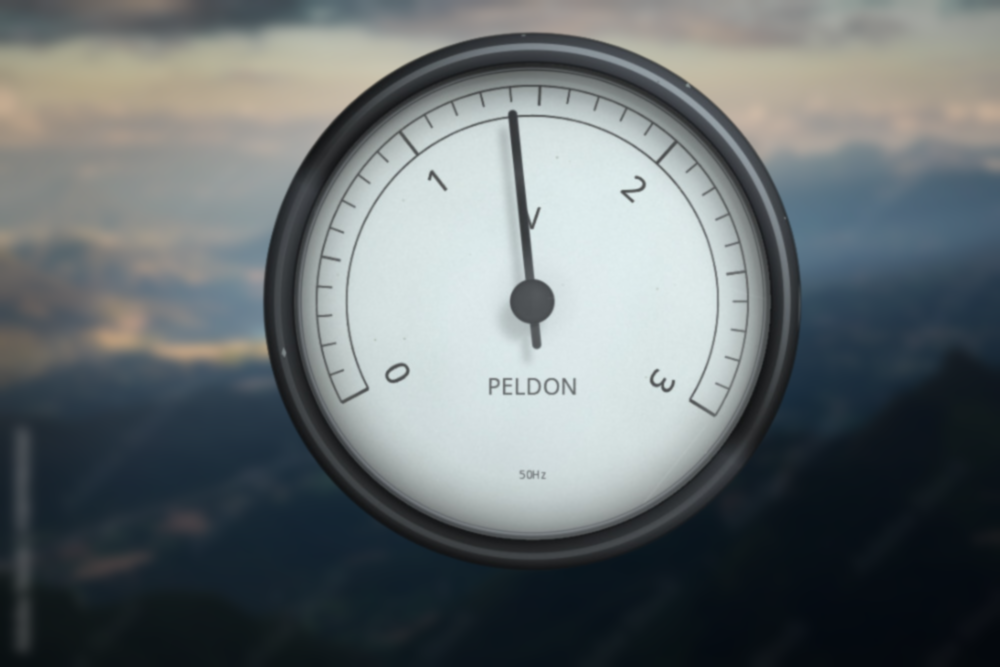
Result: 1.4 V
